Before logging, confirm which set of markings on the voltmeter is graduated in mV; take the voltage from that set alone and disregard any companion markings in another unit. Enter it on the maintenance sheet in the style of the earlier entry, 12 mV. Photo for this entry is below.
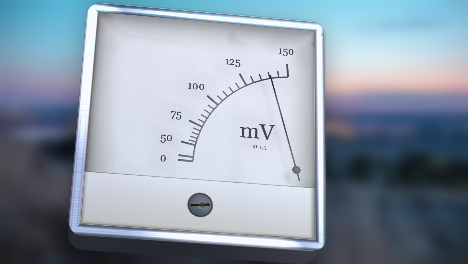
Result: 140 mV
